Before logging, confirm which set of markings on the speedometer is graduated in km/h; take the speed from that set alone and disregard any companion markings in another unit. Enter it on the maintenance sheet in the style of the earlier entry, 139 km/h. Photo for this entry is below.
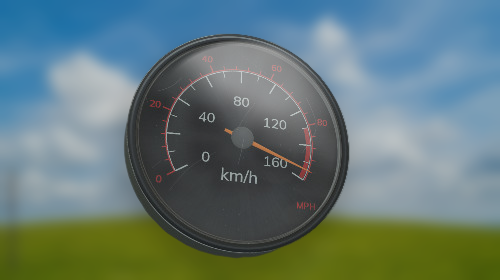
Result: 155 km/h
